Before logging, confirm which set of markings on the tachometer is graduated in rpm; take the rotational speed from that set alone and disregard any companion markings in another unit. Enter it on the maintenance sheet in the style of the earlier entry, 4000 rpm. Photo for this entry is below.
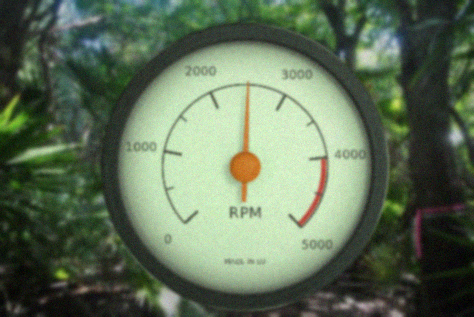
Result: 2500 rpm
